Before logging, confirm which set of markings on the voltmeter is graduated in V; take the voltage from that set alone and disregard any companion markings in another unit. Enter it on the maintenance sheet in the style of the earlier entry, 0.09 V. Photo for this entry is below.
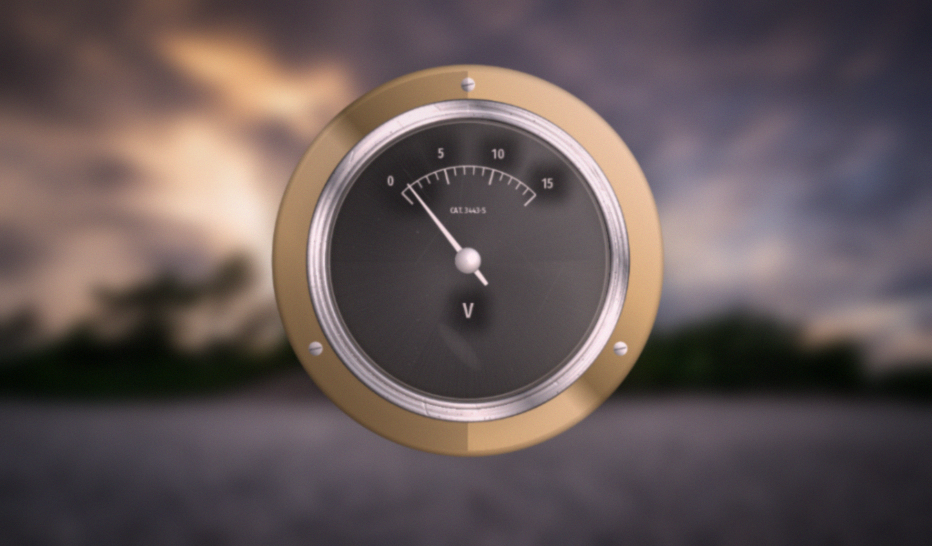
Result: 1 V
